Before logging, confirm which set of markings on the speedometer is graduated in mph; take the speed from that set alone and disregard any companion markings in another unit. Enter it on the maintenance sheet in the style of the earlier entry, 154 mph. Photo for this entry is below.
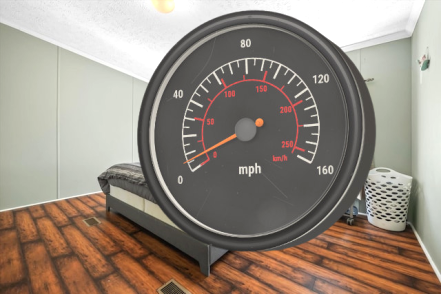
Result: 5 mph
